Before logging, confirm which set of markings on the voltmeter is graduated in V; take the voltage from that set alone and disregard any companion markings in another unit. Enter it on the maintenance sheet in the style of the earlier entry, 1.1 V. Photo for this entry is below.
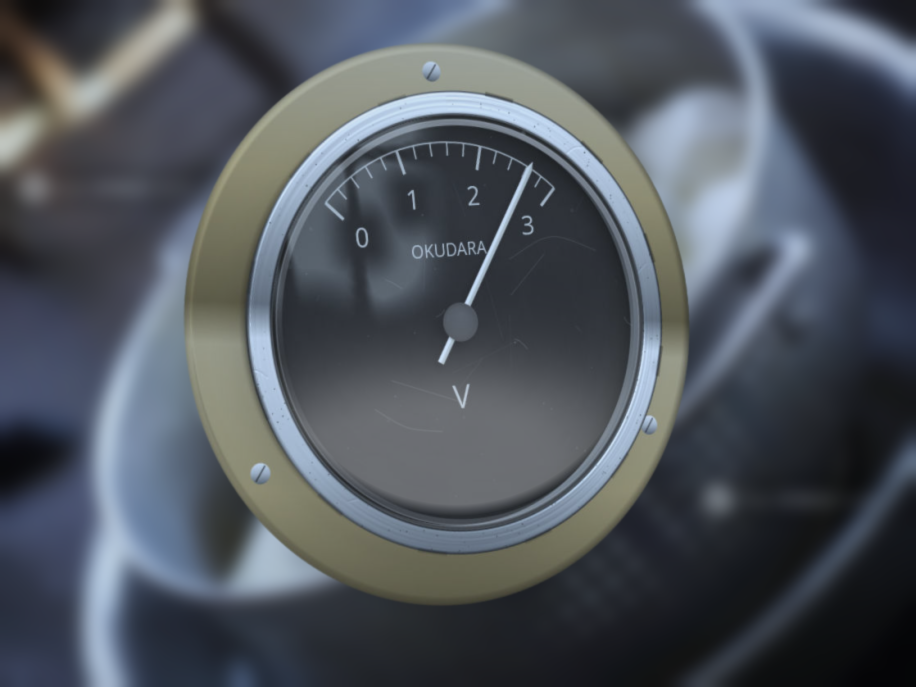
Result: 2.6 V
